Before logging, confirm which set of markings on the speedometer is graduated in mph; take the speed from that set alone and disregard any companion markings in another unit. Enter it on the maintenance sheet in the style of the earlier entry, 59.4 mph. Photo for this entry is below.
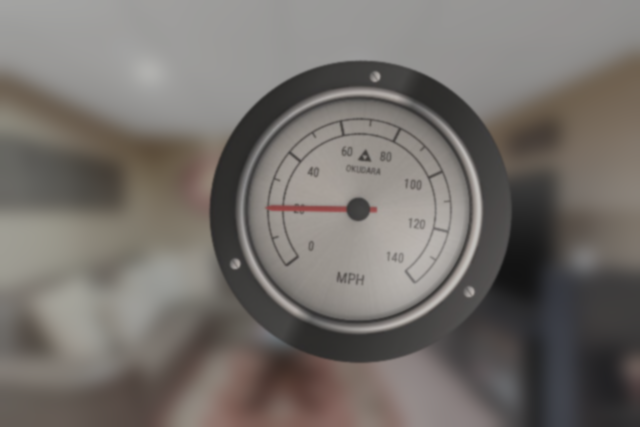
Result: 20 mph
